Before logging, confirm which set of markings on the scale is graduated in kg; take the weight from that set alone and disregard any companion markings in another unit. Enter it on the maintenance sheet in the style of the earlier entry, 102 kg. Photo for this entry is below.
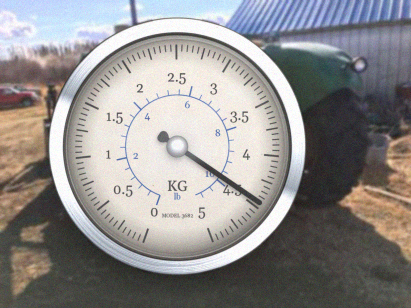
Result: 4.45 kg
